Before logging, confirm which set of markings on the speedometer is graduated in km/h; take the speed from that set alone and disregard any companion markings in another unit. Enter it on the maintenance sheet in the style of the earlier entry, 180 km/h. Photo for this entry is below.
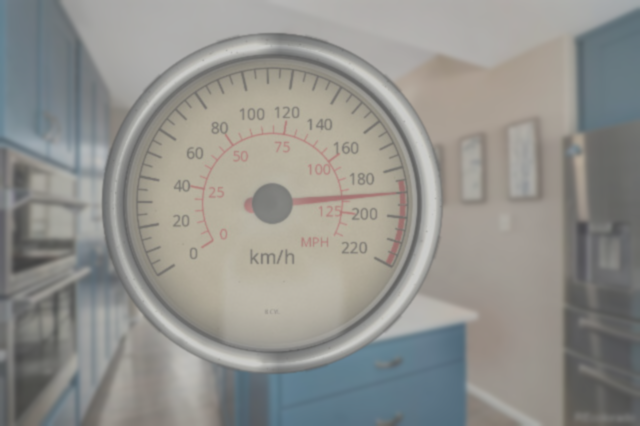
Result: 190 km/h
